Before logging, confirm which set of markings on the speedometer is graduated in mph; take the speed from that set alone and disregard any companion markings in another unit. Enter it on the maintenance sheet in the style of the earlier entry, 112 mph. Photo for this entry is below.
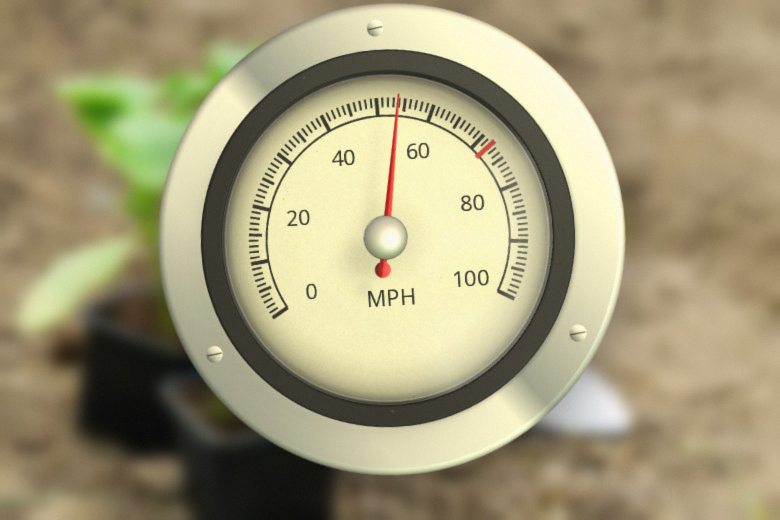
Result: 54 mph
